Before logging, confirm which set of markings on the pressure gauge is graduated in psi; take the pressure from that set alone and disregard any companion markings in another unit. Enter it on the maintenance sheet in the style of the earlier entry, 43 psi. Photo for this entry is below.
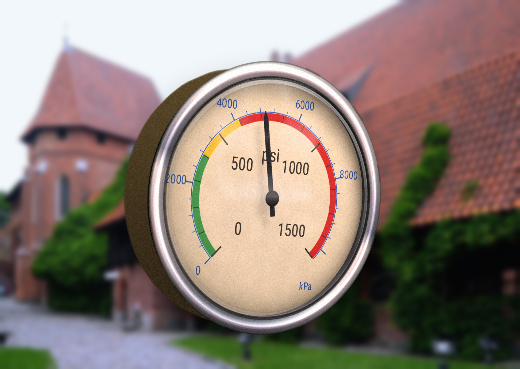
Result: 700 psi
